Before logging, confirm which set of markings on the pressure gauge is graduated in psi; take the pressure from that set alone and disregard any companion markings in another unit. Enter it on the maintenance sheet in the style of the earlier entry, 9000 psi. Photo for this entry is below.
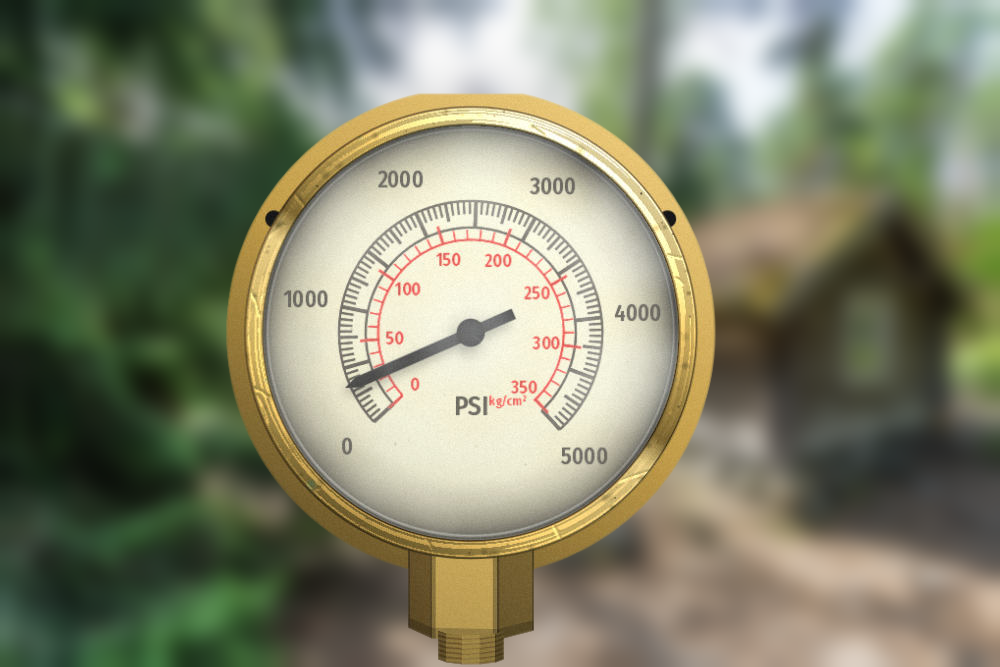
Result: 350 psi
